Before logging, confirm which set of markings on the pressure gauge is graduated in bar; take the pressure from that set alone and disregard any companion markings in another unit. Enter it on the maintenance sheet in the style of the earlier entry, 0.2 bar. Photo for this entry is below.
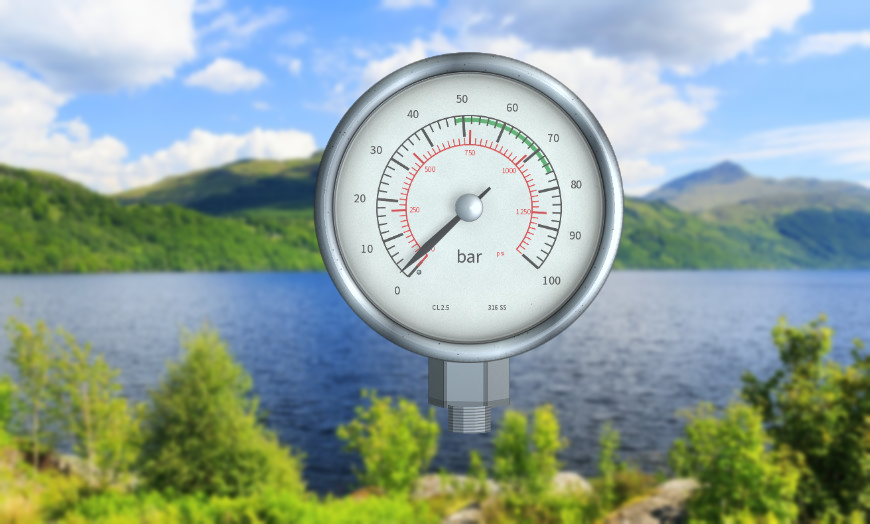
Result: 2 bar
